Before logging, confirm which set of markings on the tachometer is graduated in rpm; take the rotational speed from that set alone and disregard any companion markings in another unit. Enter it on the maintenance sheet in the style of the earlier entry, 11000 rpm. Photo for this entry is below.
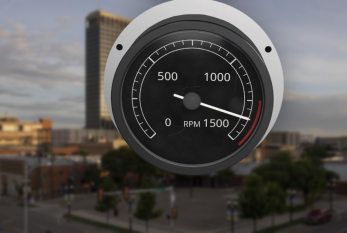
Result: 1350 rpm
